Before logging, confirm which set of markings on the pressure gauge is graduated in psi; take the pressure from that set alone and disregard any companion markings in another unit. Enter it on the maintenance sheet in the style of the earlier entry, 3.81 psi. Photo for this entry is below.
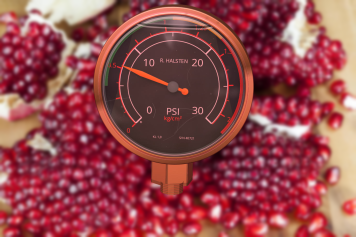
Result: 7.5 psi
